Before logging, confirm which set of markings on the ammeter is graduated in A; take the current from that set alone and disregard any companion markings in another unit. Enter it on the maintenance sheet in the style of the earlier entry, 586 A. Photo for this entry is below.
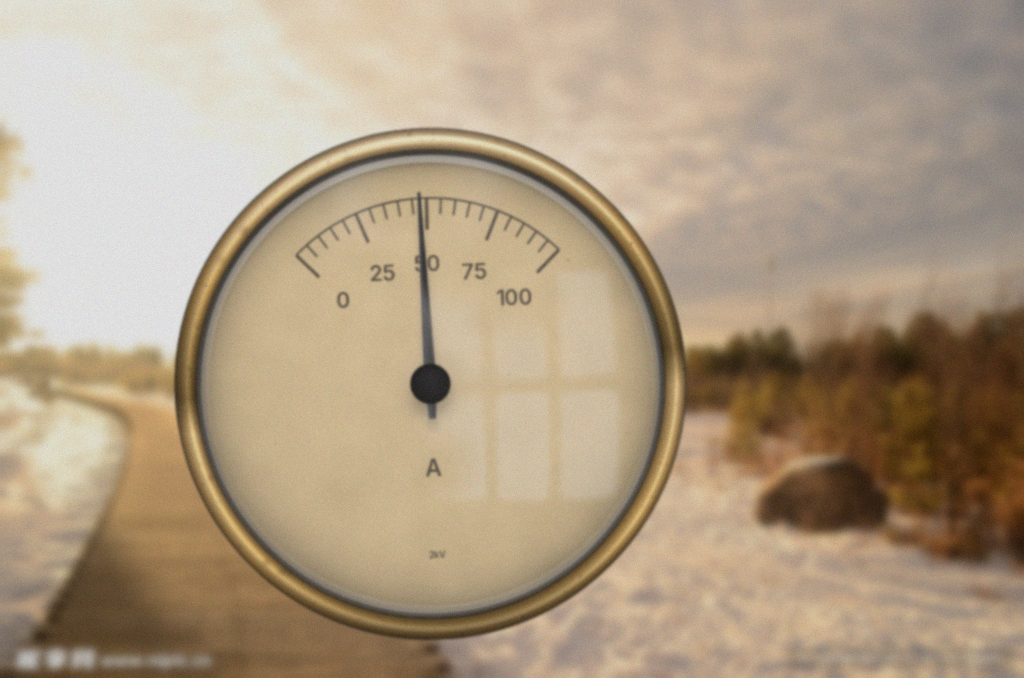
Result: 47.5 A
